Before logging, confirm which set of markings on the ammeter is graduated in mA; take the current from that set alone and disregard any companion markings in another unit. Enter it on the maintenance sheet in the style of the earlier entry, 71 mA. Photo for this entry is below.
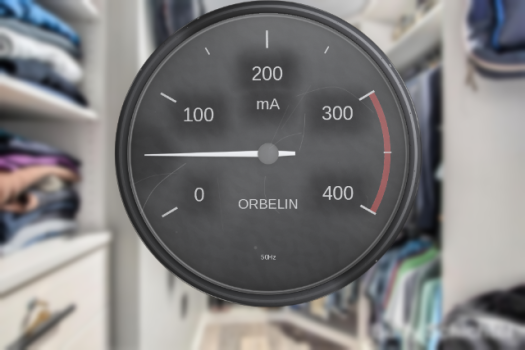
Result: 50 mA
